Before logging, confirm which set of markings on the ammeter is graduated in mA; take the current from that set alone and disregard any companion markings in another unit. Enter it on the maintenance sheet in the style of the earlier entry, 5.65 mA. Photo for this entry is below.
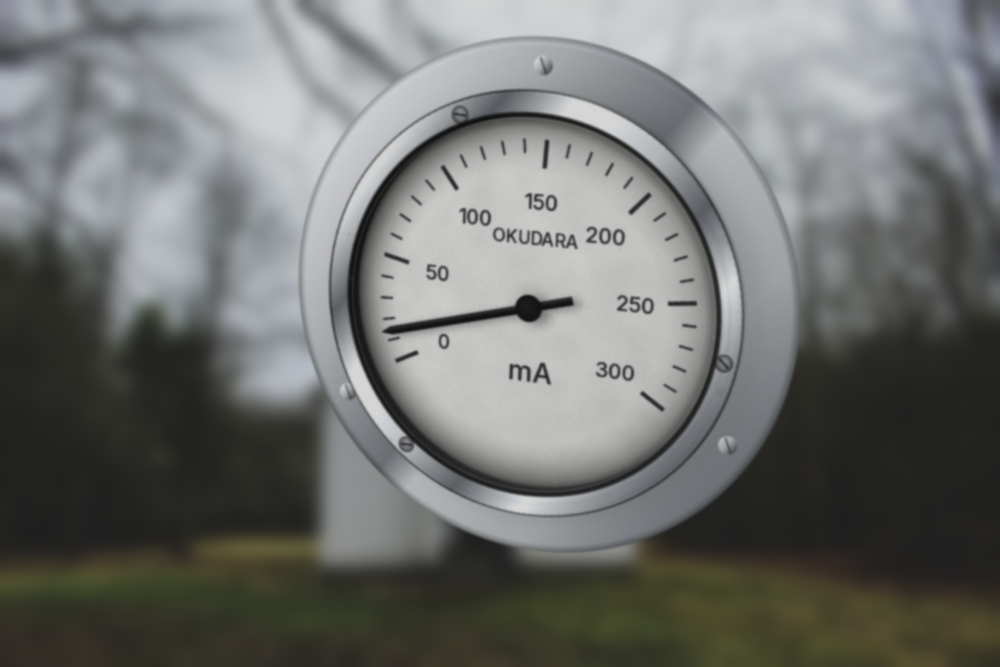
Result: 15 mA
